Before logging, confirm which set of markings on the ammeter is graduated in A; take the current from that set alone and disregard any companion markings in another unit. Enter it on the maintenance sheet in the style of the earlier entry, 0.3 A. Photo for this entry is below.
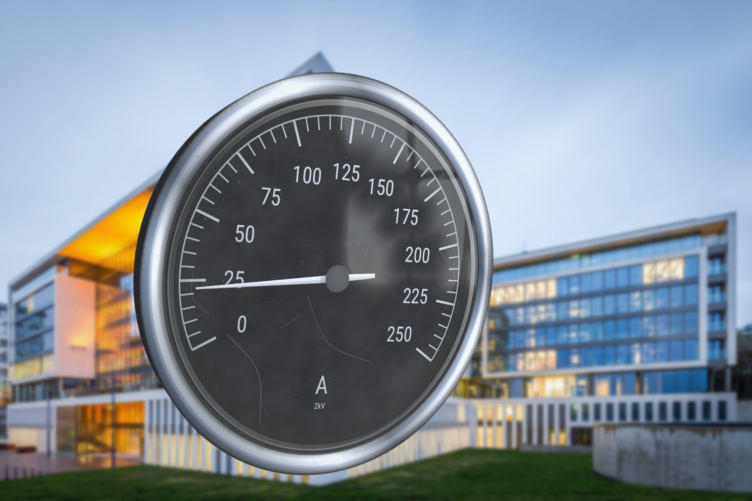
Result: 22.5 A
